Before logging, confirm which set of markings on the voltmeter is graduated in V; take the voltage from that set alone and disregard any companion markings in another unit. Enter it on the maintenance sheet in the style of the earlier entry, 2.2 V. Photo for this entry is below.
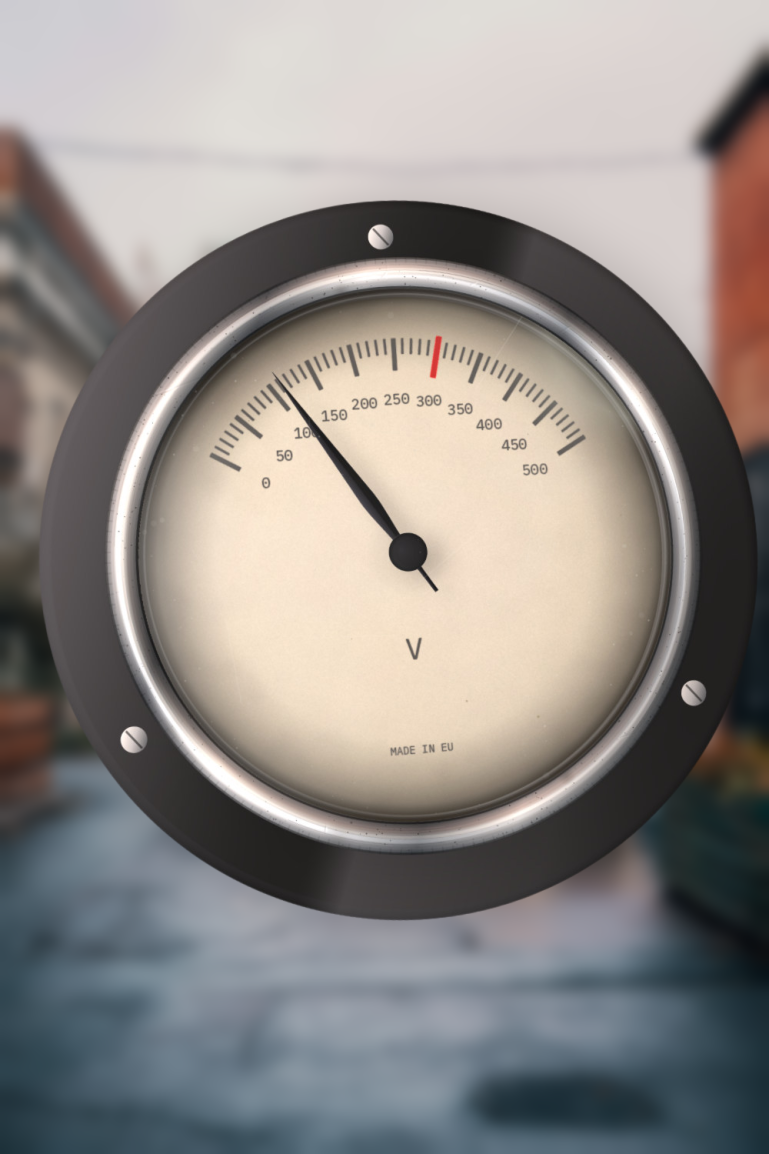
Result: 110 V
